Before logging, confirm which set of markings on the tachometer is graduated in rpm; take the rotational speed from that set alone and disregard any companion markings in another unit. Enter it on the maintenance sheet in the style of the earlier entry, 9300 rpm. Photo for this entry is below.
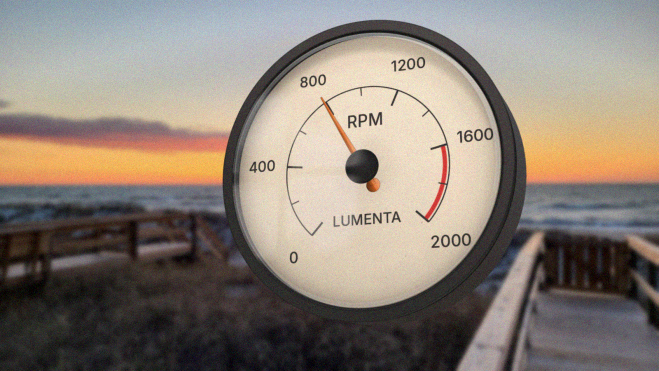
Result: 800 rpm
